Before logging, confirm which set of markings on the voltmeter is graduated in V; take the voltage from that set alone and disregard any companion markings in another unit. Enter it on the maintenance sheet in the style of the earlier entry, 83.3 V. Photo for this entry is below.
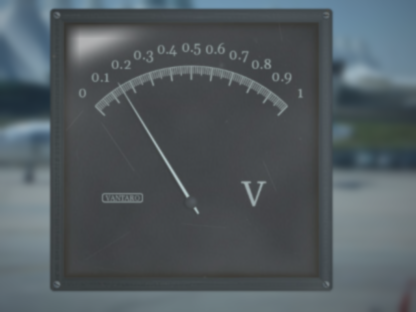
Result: 0.15 V
